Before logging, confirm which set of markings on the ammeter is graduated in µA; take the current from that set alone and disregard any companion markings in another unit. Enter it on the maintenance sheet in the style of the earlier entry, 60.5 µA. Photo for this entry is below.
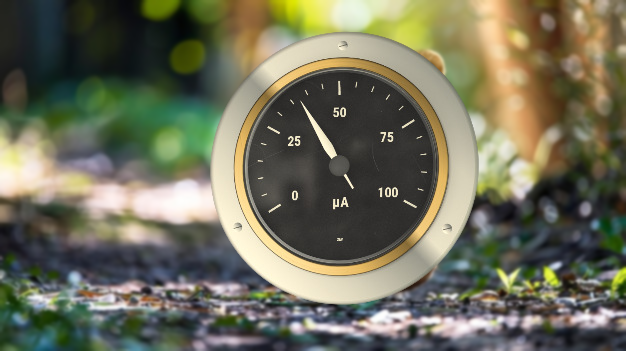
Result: 37.5 µA
